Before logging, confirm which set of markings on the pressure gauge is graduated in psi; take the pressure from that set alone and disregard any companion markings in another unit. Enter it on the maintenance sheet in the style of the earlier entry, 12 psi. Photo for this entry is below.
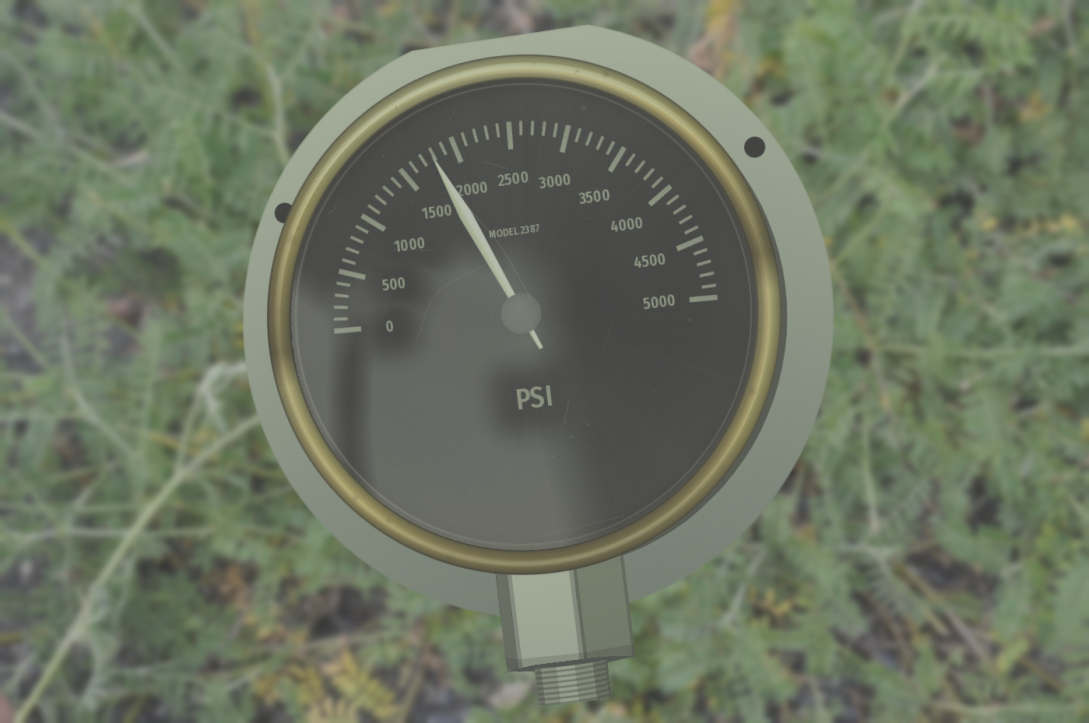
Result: 1800 psi
